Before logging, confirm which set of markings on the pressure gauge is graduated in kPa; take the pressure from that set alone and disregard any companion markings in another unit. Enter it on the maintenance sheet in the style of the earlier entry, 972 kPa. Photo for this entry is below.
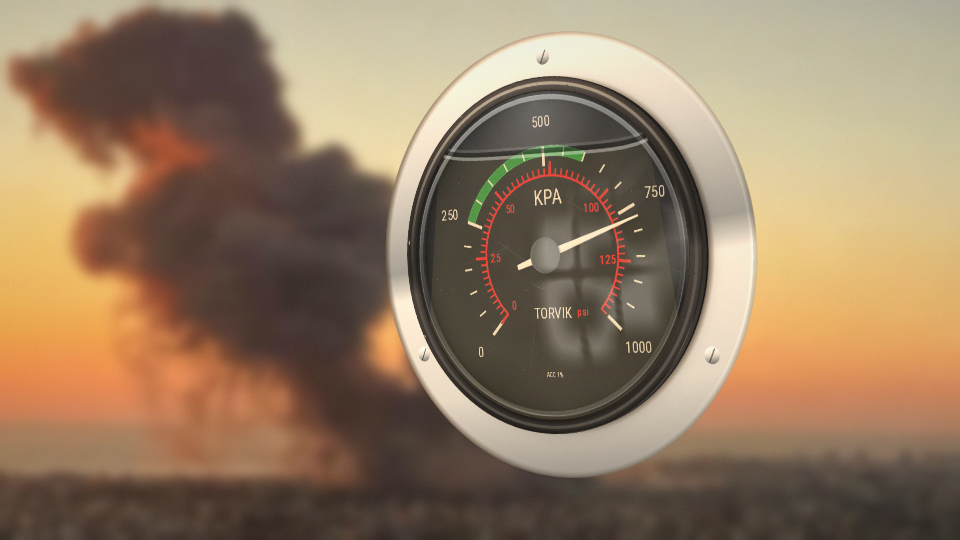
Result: 775 kPa
